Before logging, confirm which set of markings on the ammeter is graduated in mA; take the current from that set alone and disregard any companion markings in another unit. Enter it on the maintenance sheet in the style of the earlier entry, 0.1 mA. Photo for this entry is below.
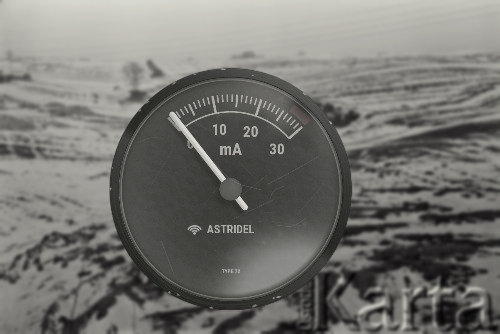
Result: 1 mA
